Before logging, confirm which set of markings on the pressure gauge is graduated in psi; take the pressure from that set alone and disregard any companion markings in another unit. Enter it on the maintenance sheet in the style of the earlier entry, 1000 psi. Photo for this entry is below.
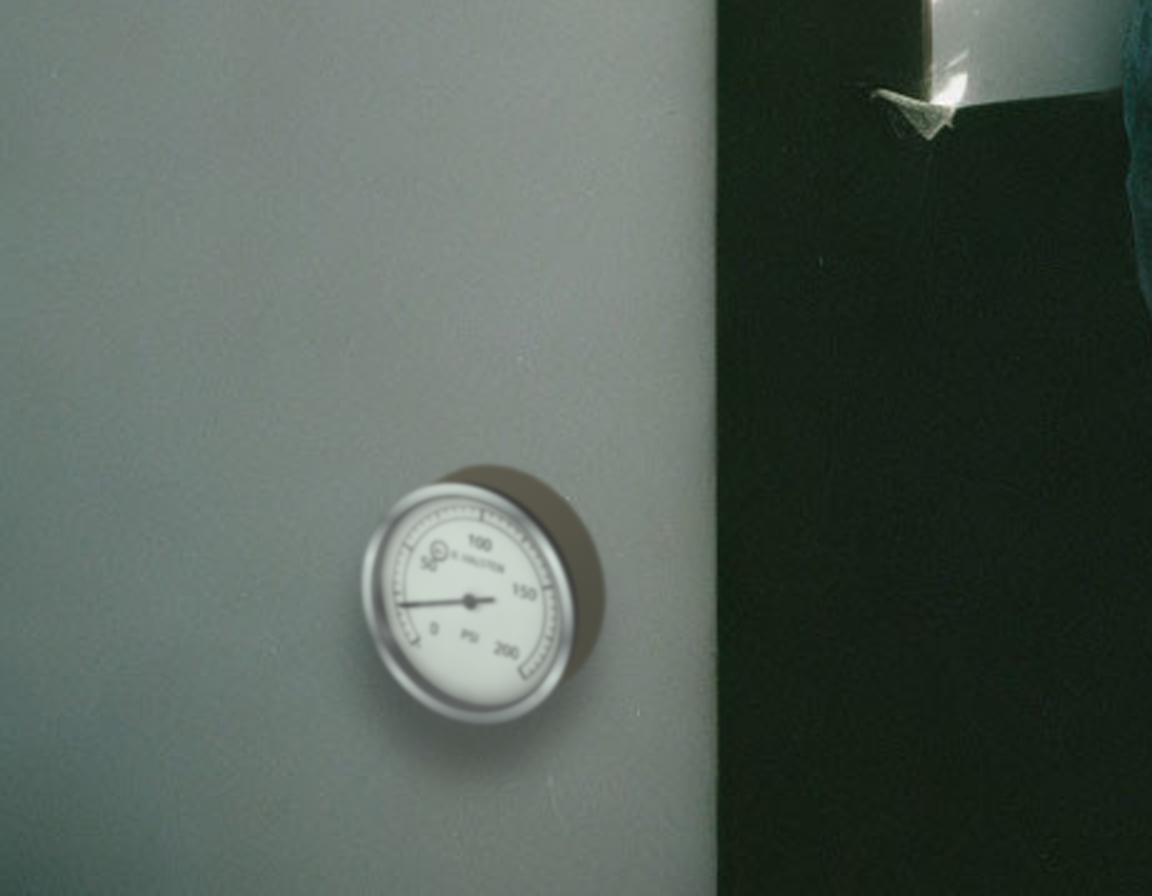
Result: 20 psi
